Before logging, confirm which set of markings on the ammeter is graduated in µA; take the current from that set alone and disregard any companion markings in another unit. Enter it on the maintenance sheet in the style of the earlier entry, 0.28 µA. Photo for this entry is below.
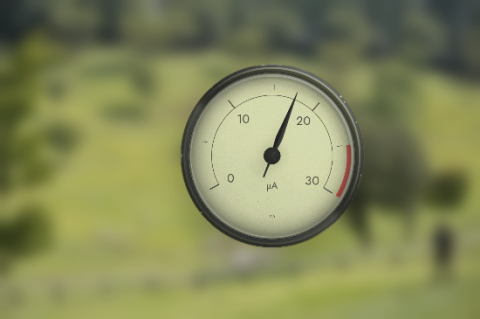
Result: 17.5 µA
